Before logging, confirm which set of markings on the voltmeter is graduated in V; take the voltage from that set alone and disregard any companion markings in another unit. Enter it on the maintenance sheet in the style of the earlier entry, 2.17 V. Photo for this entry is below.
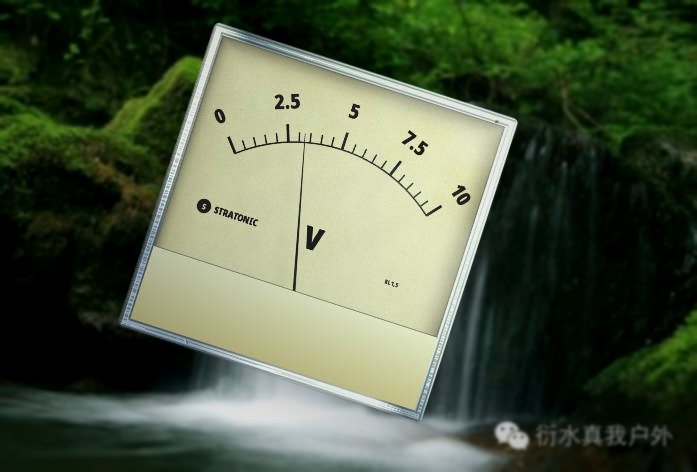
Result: 3.25 V
